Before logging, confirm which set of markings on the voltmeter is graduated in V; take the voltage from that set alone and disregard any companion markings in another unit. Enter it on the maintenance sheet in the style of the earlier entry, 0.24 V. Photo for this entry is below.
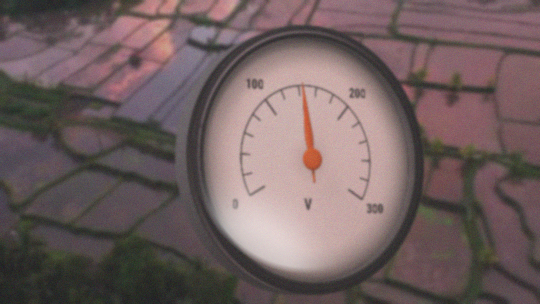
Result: 140 V
